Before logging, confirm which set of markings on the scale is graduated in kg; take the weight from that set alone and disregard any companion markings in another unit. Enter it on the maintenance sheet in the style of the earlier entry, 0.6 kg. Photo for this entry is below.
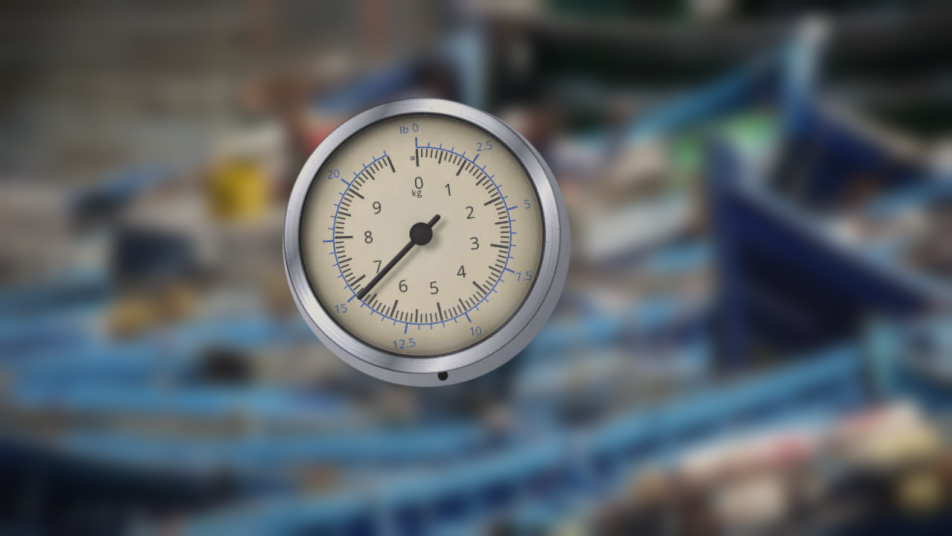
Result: 6.7 kg
